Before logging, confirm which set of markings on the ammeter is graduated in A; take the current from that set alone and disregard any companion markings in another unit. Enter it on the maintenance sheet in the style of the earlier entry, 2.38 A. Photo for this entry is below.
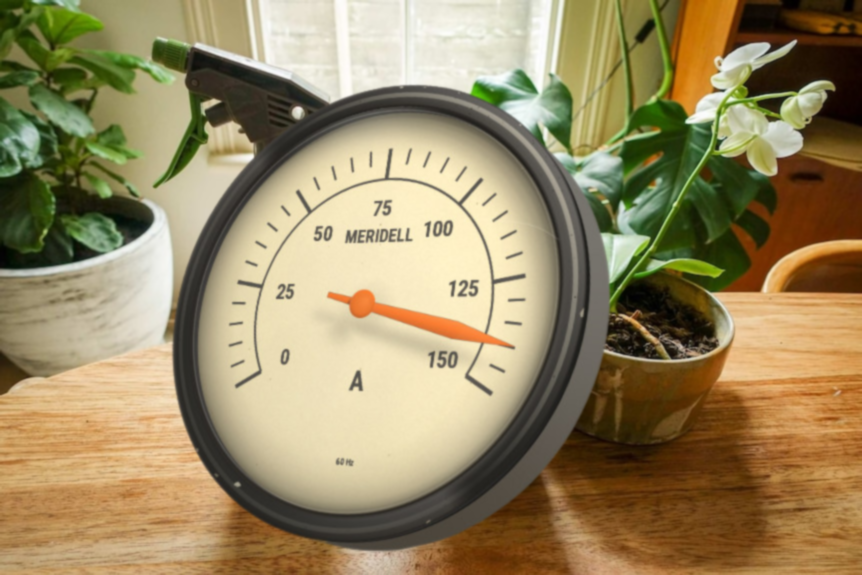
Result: 140 A
